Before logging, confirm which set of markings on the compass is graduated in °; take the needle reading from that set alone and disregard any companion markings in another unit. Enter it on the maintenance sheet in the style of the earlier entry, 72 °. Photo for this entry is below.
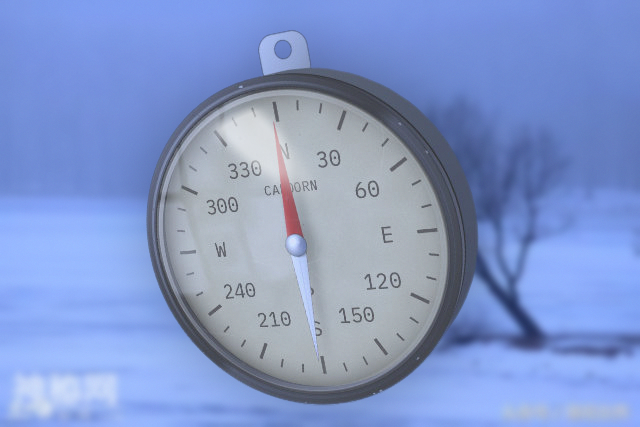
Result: 0 °
